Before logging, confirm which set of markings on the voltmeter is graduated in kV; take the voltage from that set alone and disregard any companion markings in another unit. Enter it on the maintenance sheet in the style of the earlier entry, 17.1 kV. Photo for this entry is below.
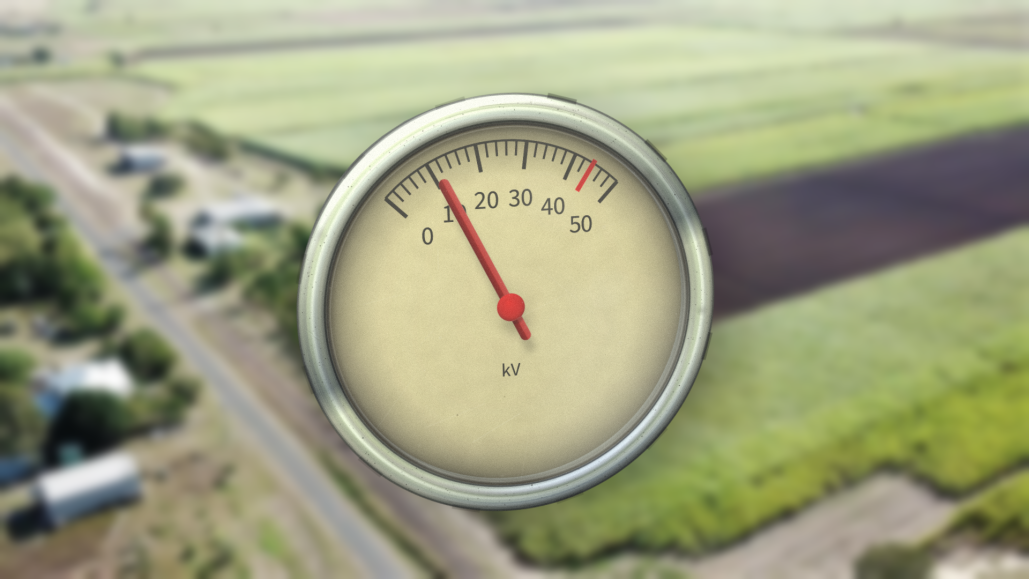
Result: 11 kV
